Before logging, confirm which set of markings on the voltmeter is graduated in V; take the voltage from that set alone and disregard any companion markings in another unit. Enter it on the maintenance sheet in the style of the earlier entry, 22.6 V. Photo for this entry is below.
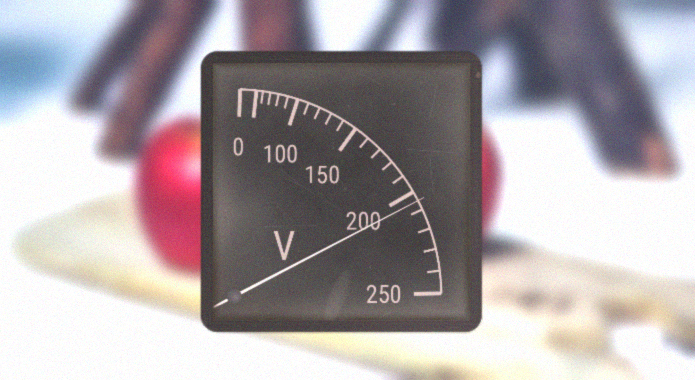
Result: 205 V
